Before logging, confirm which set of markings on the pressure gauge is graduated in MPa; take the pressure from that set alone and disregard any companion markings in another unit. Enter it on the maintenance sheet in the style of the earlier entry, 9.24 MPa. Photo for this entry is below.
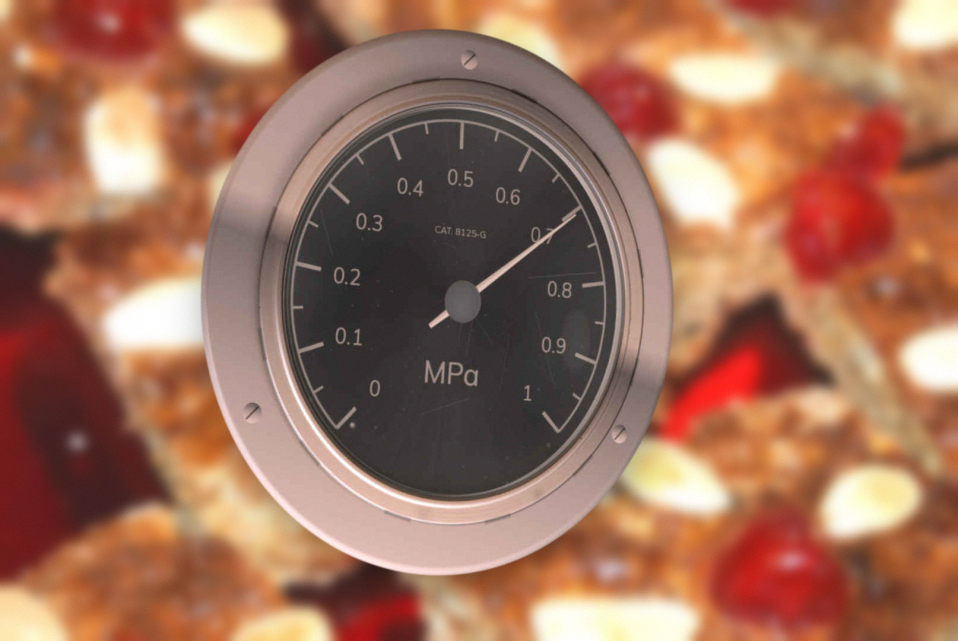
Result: 0.7 MPa
